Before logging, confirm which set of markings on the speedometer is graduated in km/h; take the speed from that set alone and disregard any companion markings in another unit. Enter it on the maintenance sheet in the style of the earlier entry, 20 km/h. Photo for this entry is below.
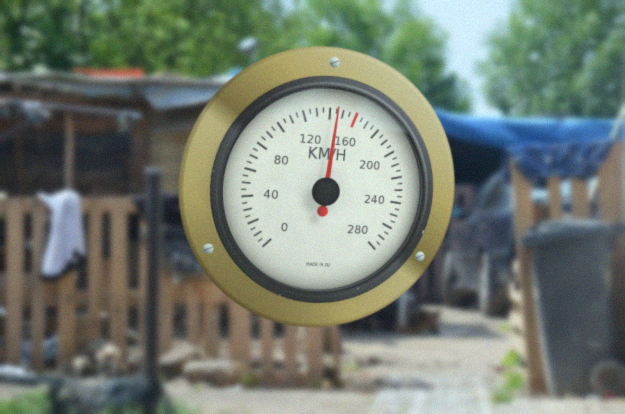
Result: 145 km/h
